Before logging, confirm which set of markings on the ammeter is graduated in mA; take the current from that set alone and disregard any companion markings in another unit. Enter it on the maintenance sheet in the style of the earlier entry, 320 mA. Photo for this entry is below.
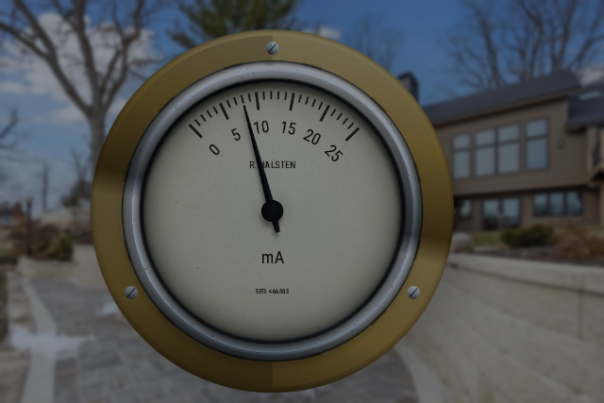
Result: 8 mA
